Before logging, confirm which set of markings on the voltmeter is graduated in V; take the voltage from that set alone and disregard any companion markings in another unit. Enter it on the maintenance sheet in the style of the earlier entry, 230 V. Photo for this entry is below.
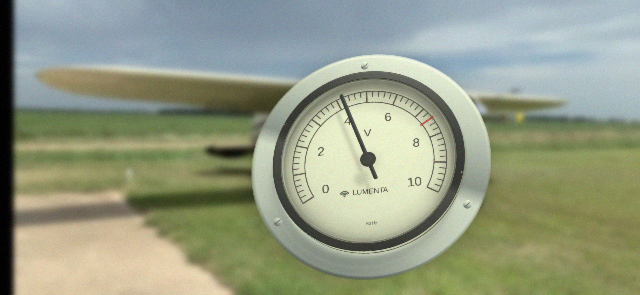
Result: 4.2 V
